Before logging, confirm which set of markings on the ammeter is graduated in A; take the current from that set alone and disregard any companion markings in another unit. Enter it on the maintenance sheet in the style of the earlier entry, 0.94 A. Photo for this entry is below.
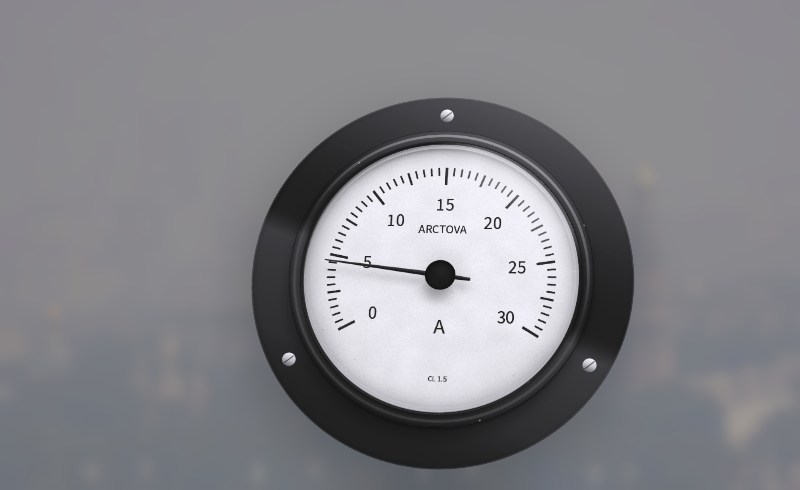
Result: 4.5 A
